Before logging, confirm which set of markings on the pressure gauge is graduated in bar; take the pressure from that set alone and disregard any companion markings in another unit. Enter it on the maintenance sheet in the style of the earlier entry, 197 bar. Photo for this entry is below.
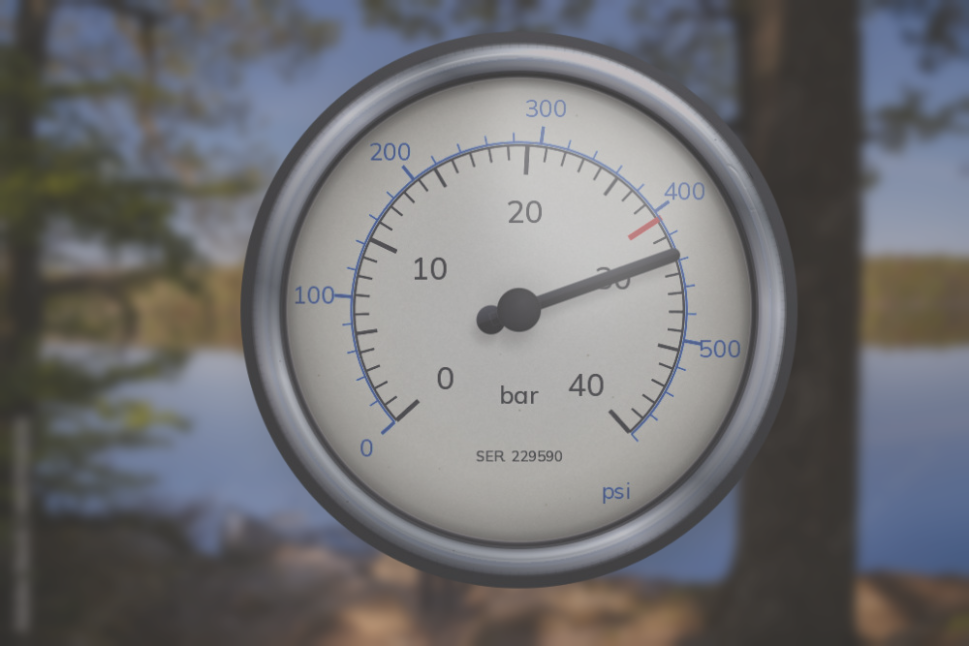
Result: 30 bar
